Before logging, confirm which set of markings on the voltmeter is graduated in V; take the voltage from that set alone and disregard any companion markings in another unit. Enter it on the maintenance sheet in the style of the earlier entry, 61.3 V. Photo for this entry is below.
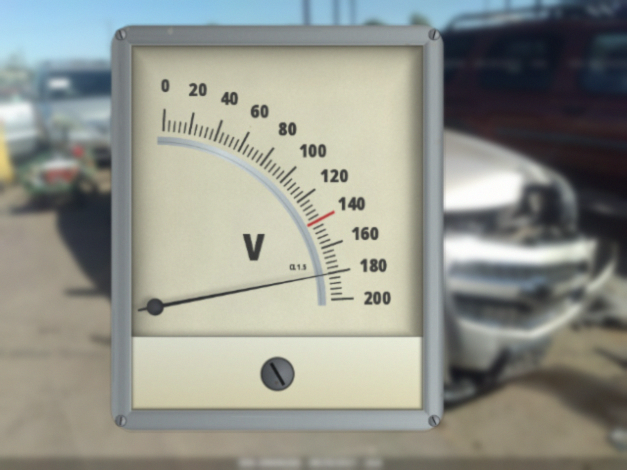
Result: 180 V
